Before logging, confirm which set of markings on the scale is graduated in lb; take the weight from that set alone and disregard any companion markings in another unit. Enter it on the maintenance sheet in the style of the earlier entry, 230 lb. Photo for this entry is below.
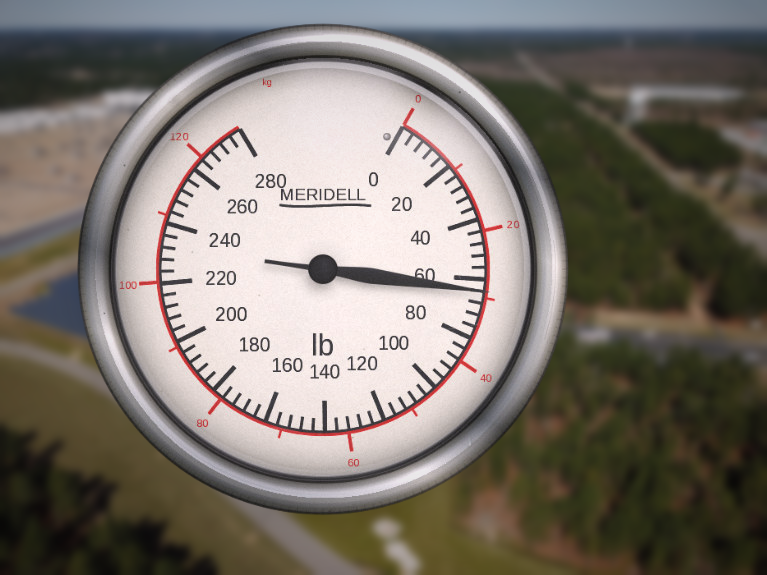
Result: 64 lb
